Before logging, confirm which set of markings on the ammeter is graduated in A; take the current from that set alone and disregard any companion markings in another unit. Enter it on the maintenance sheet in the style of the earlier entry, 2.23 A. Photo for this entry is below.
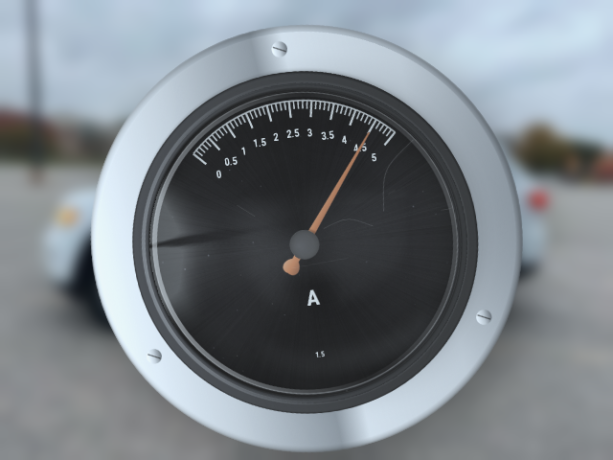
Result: 4.5 A
